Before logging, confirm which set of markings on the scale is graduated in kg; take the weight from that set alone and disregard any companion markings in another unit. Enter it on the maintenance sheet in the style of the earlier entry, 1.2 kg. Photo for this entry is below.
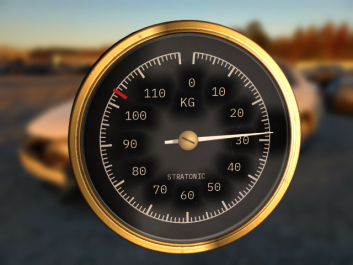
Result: 28 kg
